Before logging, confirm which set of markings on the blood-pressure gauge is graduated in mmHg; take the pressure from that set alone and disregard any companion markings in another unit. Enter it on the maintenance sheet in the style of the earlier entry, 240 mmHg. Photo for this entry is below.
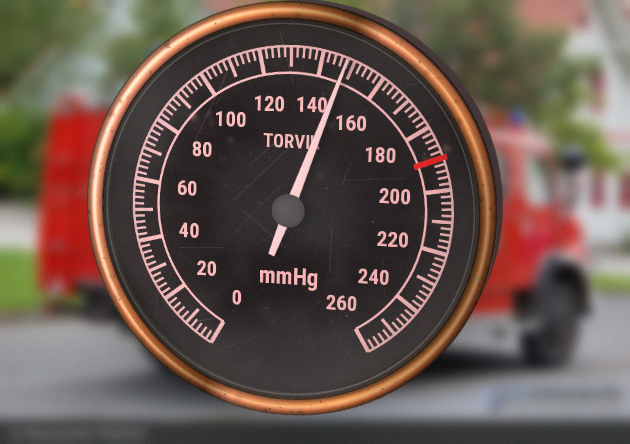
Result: 148 mmHg
